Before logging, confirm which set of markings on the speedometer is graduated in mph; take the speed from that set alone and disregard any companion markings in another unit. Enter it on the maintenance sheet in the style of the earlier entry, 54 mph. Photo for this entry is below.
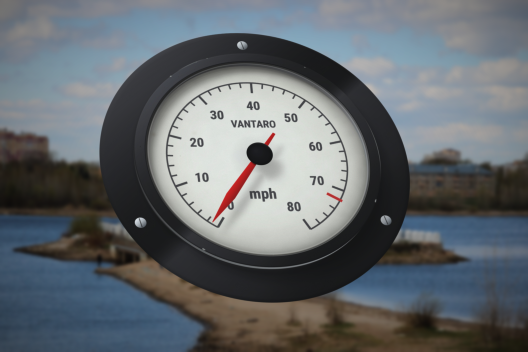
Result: 1 mph
